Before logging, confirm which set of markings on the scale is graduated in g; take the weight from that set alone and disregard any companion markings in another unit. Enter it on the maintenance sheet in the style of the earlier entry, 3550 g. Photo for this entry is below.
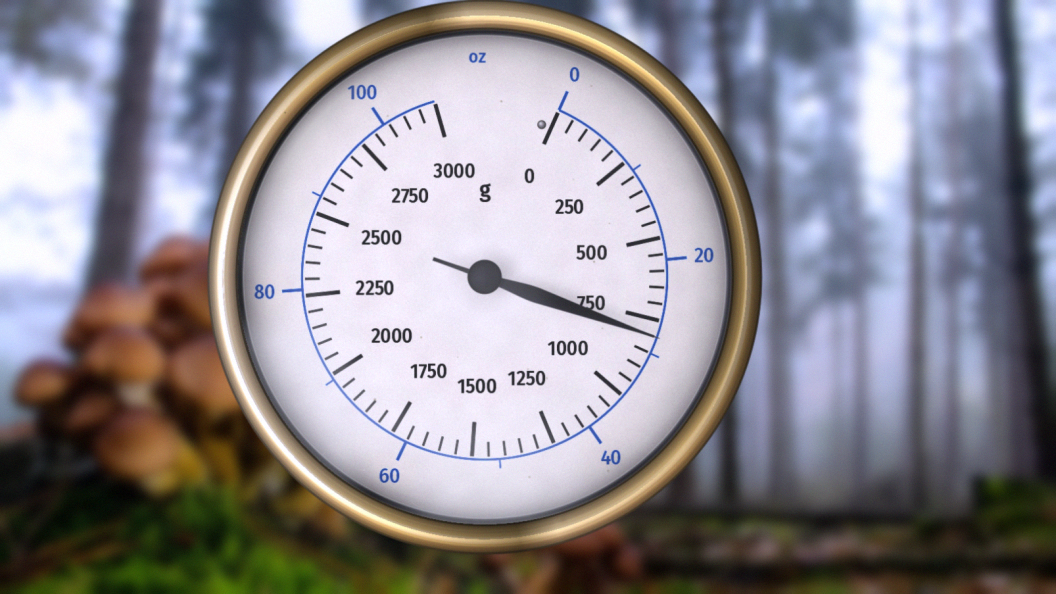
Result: 800 g
